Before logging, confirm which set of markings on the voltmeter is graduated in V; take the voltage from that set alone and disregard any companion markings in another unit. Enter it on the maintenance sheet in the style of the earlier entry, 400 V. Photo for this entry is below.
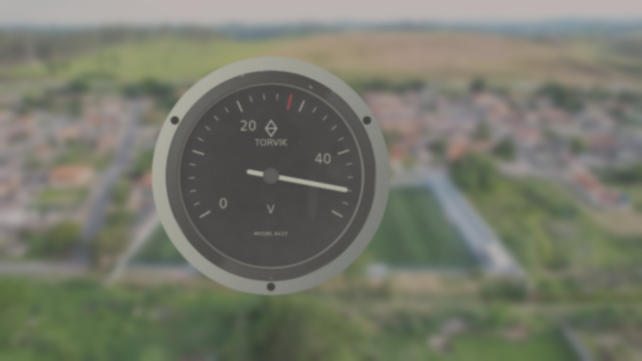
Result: 46 V
